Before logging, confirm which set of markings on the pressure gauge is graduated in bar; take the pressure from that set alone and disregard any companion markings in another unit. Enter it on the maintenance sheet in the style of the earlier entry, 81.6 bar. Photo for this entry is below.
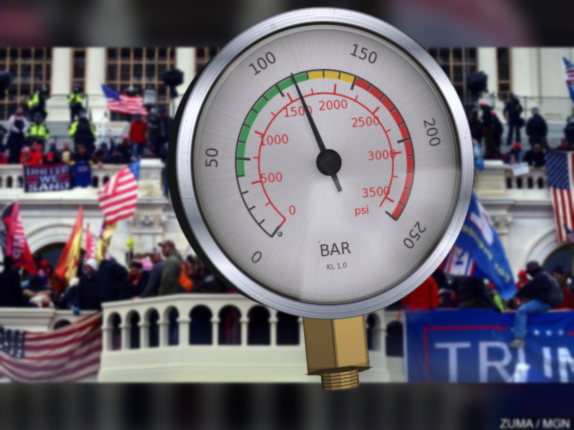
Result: 110 bar
